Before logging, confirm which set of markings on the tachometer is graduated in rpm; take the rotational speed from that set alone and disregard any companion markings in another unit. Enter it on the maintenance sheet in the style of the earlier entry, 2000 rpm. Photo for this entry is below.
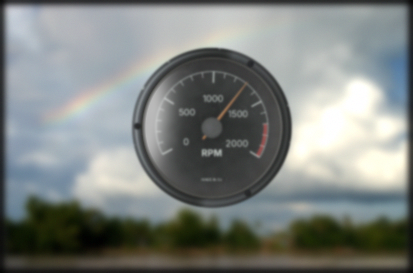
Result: 1300 rpm
